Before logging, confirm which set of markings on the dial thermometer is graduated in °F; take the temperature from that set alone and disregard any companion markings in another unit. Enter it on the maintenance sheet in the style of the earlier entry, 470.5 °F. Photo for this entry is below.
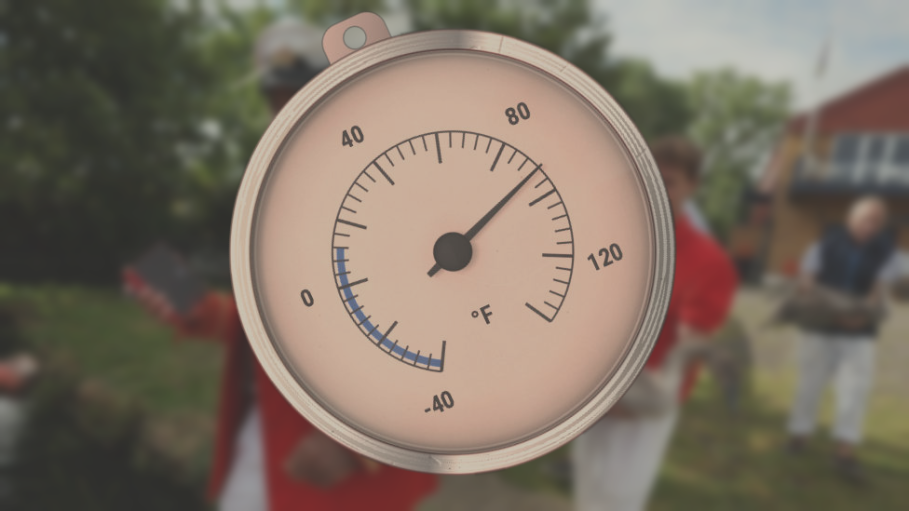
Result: 92 °F
